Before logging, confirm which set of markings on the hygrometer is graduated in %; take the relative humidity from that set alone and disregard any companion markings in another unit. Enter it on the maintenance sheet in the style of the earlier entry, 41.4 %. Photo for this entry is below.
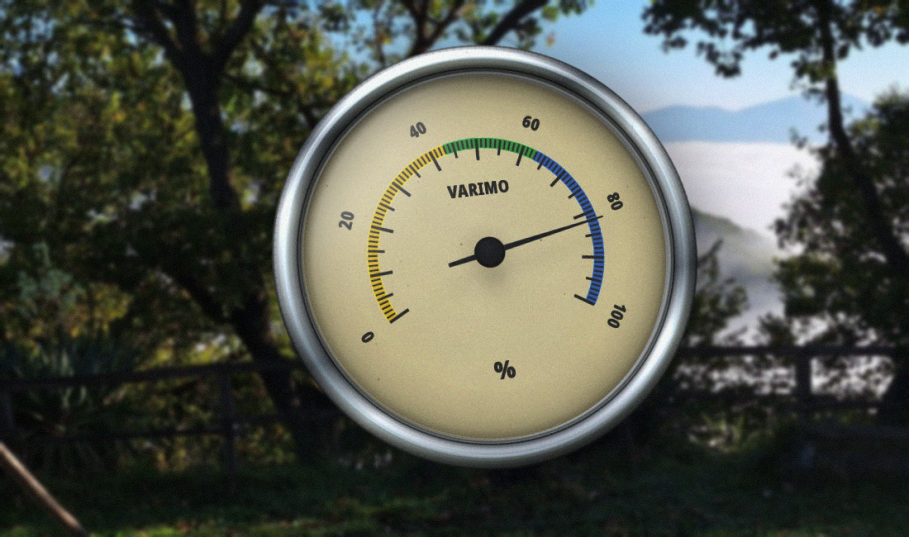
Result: 82 %
